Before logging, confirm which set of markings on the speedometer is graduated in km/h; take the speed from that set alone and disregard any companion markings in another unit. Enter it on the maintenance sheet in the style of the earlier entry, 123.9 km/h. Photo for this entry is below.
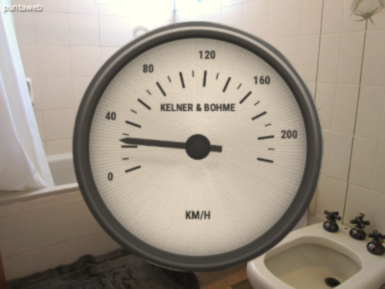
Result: 25 km/h
